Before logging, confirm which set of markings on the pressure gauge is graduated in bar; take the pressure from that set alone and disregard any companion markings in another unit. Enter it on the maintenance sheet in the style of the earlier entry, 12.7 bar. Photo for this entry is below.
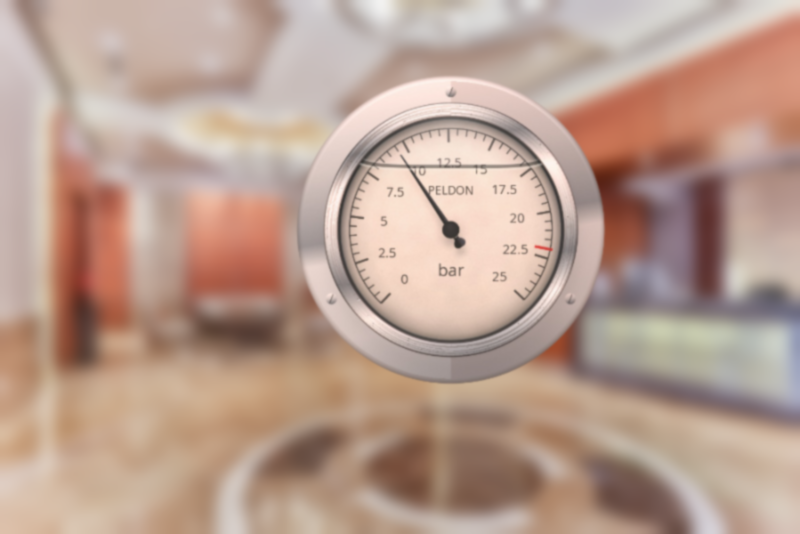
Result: 9.5 bar
